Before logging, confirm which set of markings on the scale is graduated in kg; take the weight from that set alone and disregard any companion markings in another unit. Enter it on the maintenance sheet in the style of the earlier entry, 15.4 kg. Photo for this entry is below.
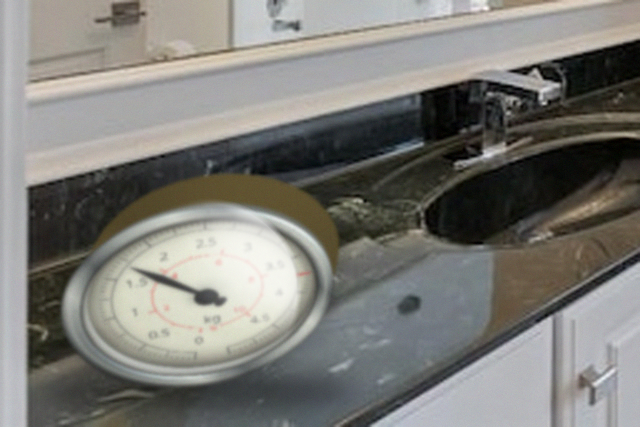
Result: 1.75 kg
